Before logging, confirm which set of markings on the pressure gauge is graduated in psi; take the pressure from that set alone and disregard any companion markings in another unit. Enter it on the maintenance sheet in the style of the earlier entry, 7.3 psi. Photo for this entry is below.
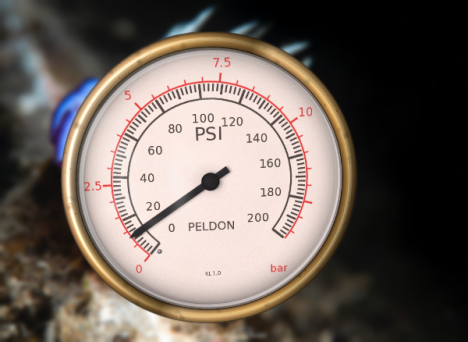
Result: 12 psi
